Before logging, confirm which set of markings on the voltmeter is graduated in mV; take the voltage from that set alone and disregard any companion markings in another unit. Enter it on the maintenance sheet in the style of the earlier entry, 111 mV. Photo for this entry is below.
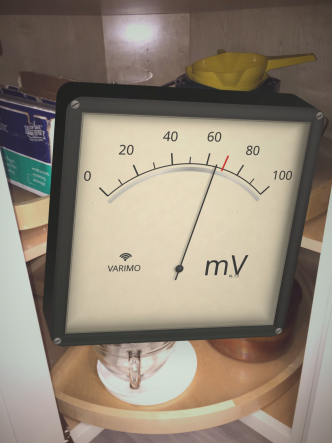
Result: 65 mV
